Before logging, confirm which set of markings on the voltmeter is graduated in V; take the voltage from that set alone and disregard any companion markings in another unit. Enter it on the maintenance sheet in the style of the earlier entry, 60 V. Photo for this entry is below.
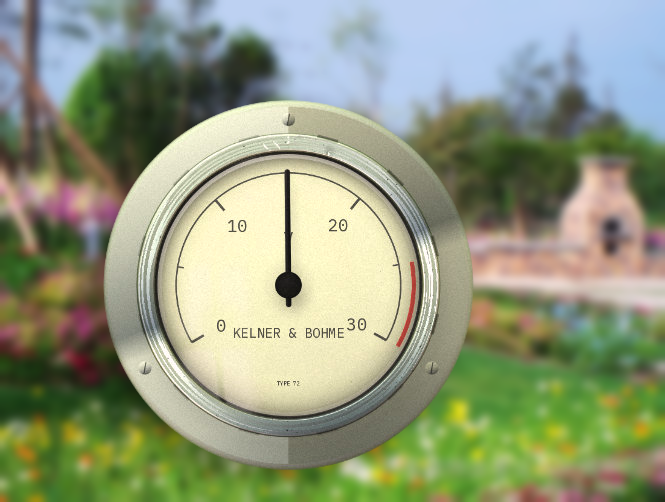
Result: 15 V
